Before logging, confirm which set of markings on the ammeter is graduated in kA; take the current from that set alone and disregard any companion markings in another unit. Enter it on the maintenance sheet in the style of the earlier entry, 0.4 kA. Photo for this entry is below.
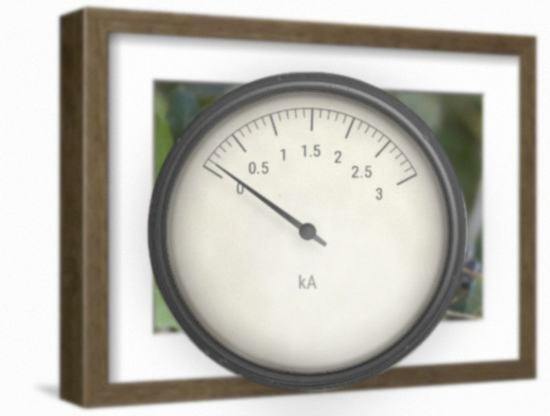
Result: 0.1 kA
